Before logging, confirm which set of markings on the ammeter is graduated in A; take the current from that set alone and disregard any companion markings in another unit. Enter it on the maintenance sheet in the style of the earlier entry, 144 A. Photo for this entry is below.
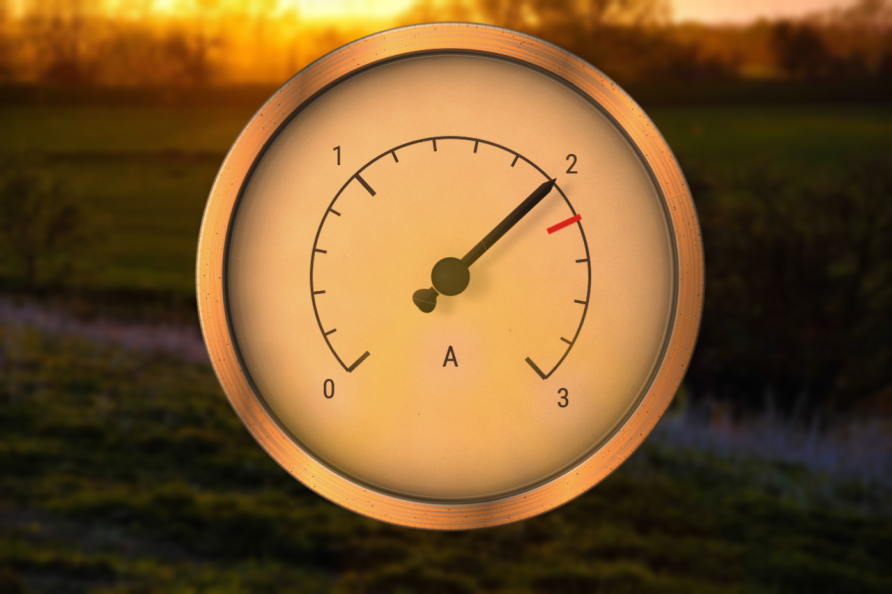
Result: 2 A
